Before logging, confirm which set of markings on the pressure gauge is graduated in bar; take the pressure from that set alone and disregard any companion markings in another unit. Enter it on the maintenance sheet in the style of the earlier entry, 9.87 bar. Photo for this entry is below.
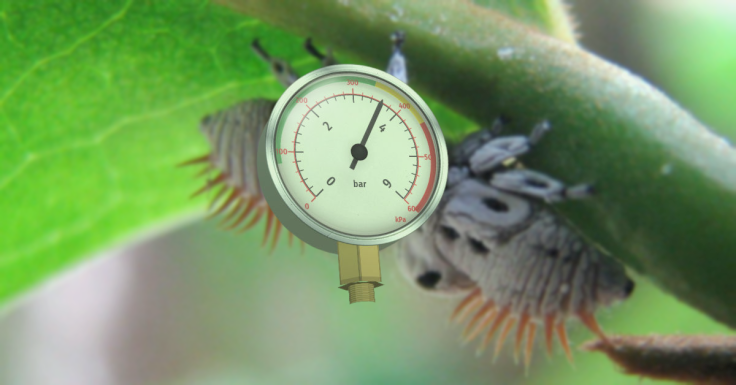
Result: 3.6 bar
